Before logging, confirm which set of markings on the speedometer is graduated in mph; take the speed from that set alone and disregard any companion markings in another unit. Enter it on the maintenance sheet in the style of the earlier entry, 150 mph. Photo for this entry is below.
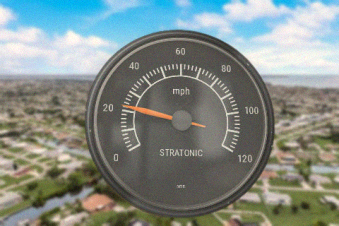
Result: 22 mph
